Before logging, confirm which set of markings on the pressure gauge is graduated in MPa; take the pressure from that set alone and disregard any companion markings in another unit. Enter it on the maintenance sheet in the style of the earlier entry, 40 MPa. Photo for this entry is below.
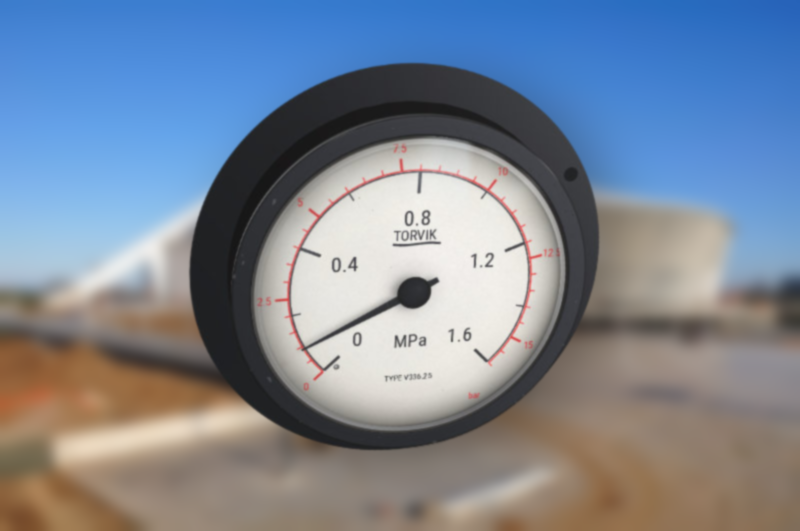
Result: 0.1 MPa
